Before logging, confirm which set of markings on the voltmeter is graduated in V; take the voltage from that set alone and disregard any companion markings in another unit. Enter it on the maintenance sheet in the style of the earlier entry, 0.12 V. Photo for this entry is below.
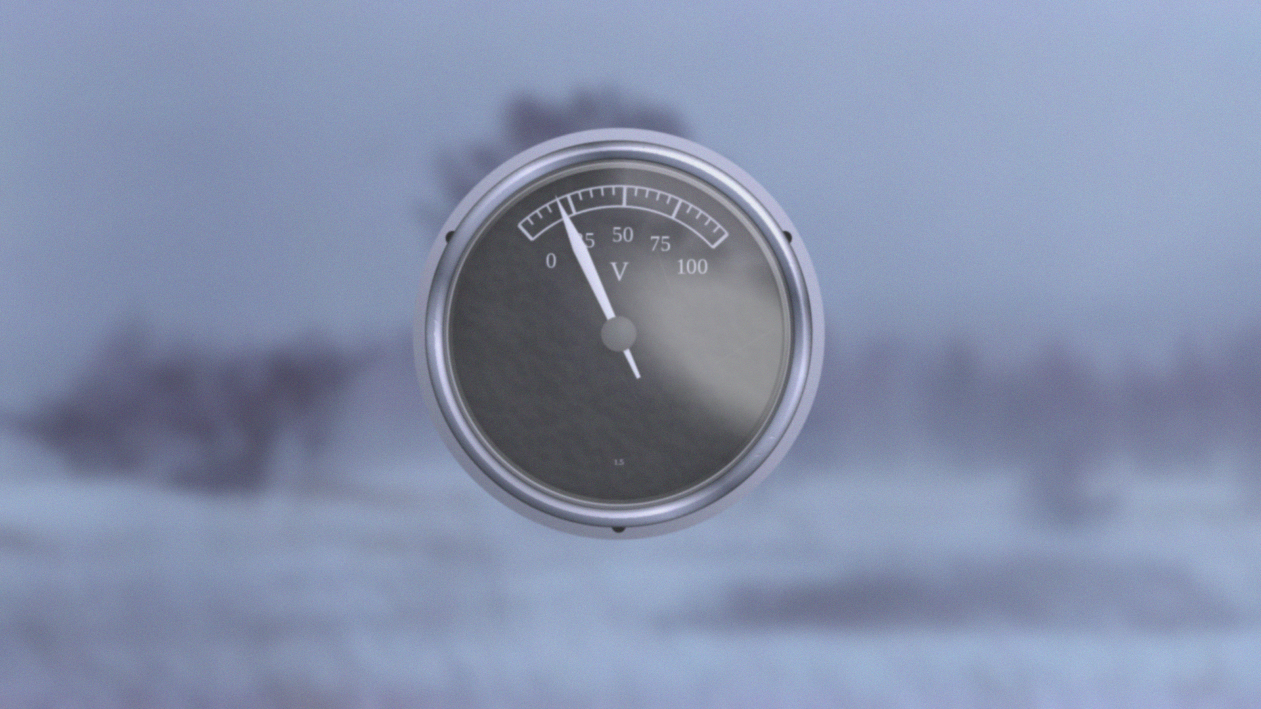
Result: 20 V
